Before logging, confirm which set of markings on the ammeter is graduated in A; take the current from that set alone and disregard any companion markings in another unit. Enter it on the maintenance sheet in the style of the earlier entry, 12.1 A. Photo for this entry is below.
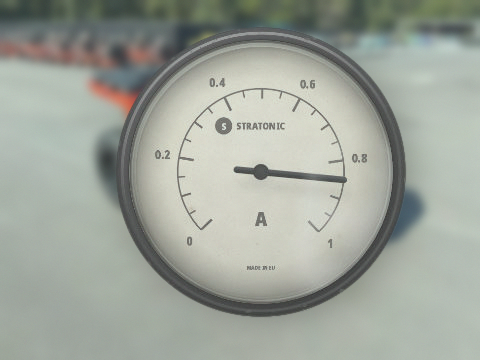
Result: 0.85 A
